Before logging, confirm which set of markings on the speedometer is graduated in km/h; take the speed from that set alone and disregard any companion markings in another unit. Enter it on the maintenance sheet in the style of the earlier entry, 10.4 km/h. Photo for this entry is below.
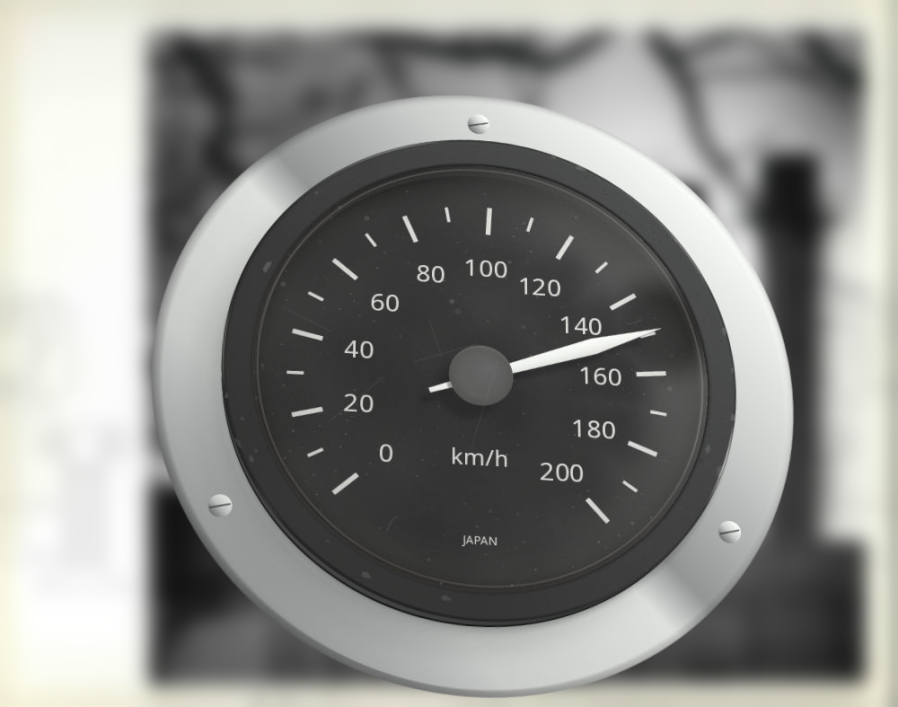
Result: 150 km/h
